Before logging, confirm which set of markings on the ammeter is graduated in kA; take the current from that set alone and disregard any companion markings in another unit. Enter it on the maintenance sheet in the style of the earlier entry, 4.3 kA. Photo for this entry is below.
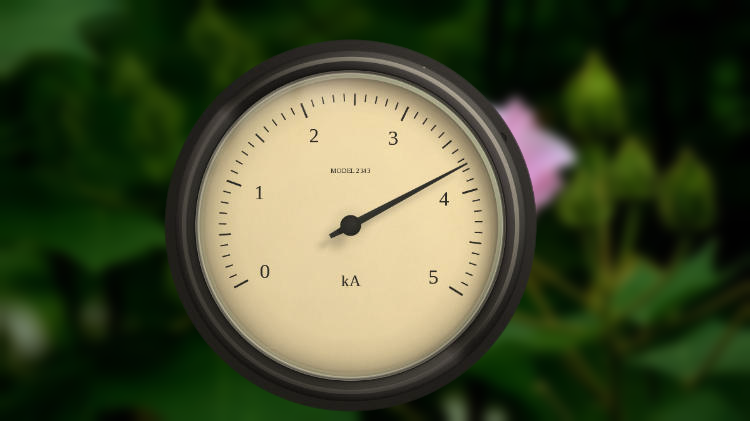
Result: 3.75 kA
